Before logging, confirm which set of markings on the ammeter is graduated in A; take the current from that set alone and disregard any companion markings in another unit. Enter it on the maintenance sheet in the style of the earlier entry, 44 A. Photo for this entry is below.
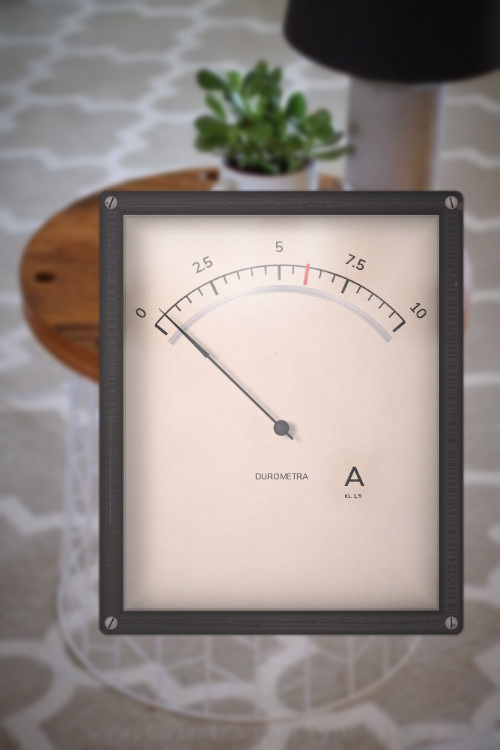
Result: 0.5 A
